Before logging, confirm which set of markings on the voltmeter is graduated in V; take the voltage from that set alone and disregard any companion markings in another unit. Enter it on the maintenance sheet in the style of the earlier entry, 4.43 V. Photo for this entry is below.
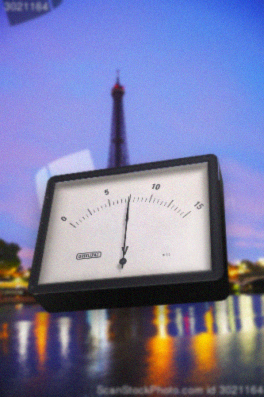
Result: 7.5 V
